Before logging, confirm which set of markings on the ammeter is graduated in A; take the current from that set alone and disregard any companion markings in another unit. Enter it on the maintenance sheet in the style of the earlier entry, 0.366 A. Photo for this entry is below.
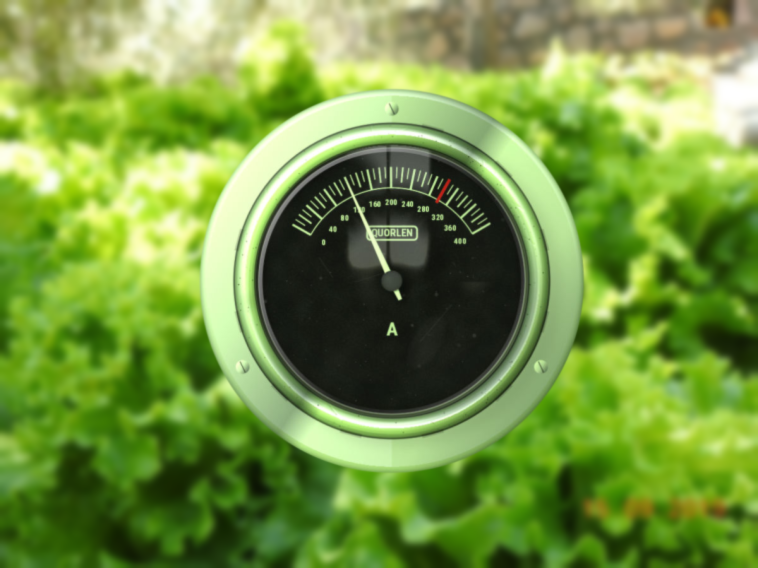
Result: 120 A
